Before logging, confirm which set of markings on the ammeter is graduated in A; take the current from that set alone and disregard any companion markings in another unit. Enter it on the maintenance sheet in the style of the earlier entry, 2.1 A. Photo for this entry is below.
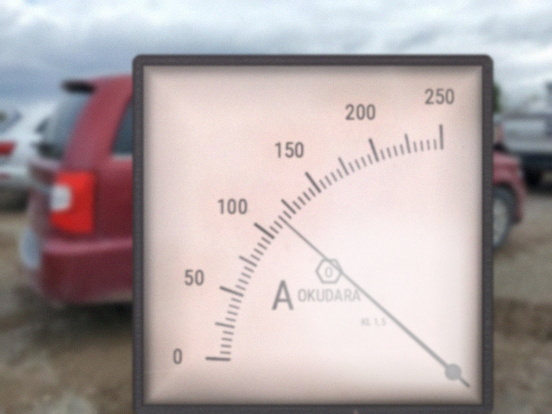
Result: 115 A
